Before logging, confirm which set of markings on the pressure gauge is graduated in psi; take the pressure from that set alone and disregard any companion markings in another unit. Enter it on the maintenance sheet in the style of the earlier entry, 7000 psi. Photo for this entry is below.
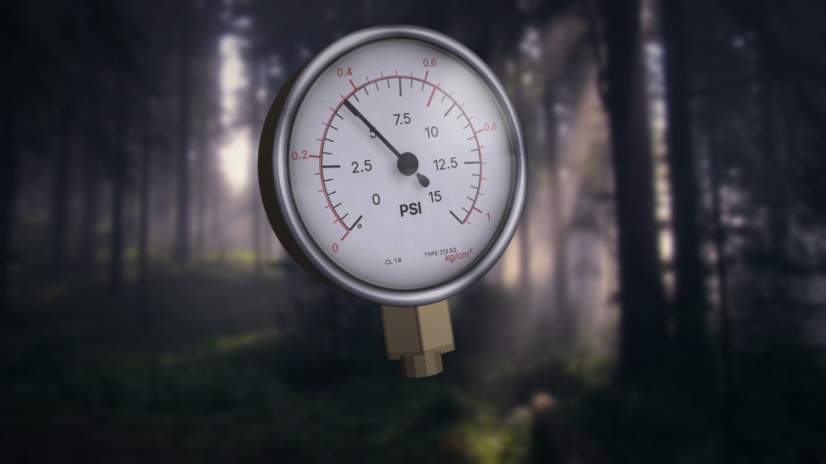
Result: 5 psi
